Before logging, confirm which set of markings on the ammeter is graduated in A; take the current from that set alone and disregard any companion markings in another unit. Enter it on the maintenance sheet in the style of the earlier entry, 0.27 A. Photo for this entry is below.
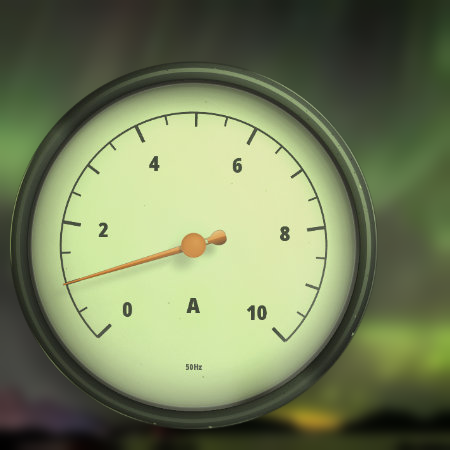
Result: 1 A
